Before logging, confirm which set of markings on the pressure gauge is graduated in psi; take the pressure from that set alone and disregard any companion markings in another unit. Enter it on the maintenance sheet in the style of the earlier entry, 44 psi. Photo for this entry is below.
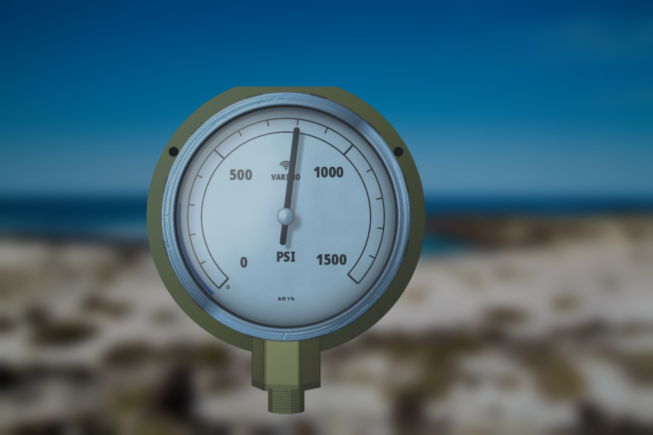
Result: 800 psi
